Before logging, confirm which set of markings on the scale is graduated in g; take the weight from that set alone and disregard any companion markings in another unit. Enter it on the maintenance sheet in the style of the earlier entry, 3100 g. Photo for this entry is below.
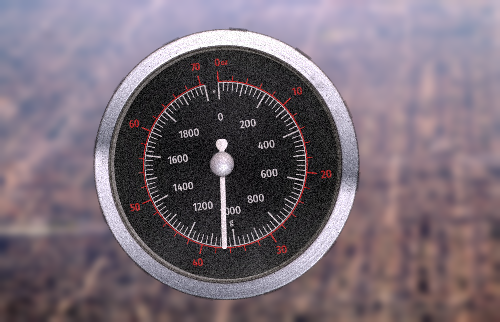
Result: 1040 g
